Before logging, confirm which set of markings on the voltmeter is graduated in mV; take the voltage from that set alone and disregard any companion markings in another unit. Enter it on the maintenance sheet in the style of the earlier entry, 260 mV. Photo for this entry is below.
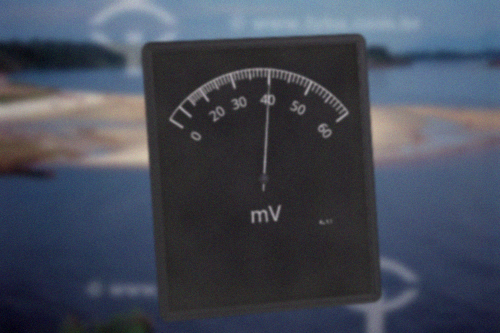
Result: 40 mV
